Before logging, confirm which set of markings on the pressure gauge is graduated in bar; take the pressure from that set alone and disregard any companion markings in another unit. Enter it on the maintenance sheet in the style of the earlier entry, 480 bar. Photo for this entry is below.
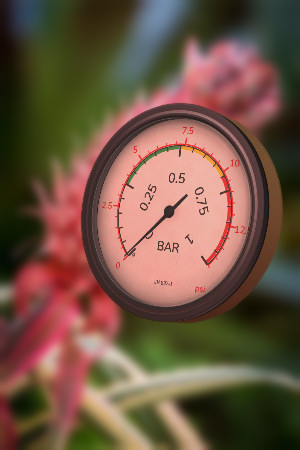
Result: 0 bar
